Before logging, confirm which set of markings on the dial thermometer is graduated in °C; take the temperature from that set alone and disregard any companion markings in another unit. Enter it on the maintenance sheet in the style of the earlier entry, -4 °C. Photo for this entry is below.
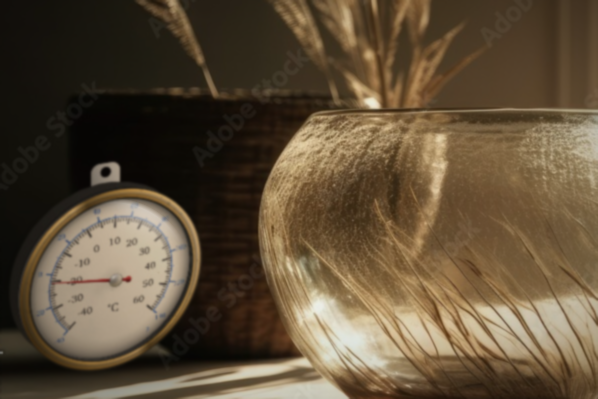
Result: -20 °C
